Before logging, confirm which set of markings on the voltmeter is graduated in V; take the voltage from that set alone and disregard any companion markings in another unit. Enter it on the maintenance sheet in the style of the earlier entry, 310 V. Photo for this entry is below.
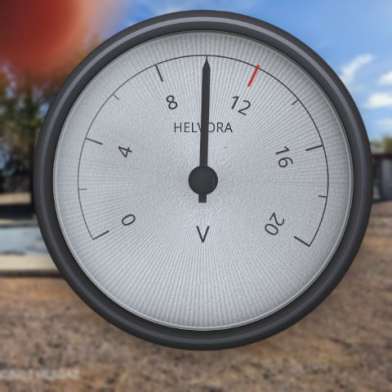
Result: 10 V
